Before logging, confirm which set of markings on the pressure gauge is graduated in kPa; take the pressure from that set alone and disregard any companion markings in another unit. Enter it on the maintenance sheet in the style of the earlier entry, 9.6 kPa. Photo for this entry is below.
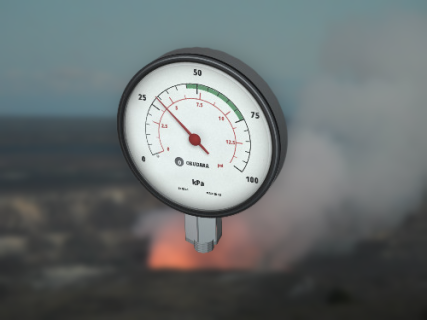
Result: 30 kPa
